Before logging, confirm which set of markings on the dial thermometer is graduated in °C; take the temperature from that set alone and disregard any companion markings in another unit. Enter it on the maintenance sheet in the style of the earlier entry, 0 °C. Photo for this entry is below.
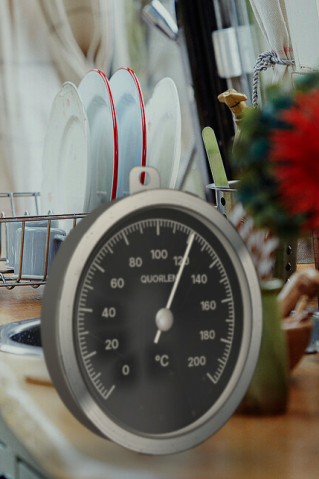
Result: 120 °C
